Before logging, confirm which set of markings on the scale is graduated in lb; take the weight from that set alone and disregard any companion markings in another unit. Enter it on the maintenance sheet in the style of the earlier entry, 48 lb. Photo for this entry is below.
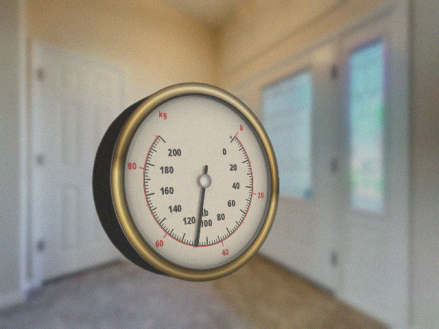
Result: 110 lb
